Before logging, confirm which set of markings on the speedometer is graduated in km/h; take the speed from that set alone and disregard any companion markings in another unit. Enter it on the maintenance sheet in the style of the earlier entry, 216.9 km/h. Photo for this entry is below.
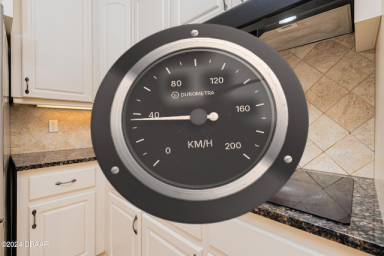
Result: 35 km/h
